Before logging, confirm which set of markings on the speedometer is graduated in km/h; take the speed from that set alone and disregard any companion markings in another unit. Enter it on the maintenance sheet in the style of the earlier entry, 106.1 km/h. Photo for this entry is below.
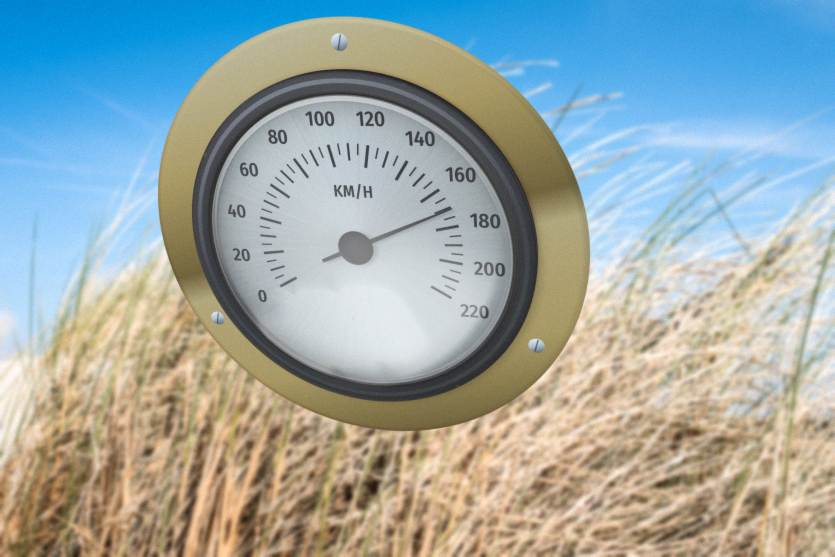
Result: 170 km/h
